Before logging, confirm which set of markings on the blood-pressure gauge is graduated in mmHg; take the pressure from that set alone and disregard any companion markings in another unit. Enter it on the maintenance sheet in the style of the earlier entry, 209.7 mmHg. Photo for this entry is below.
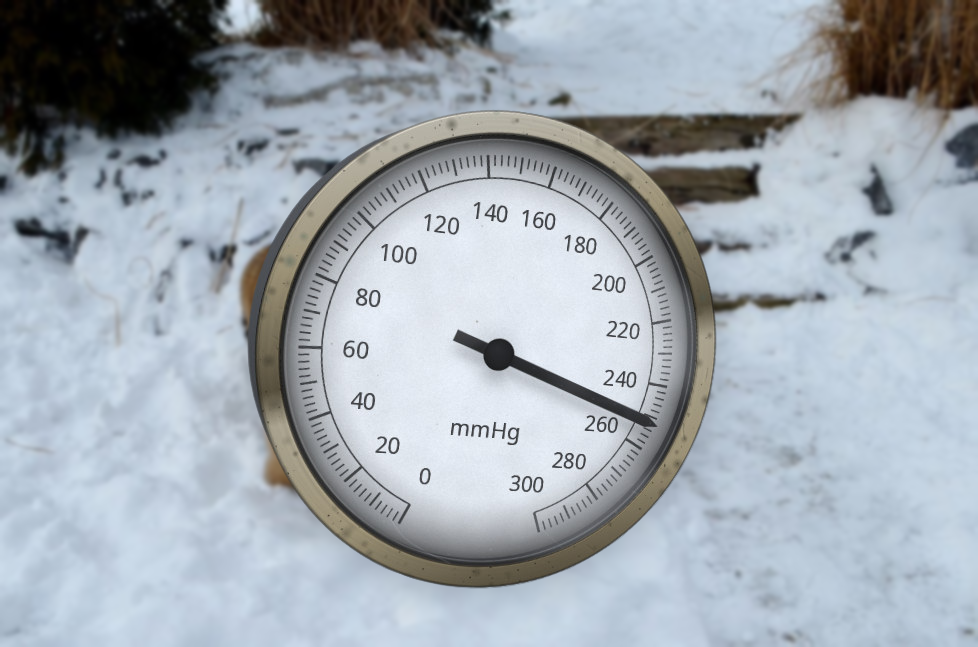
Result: 252 mmHg
